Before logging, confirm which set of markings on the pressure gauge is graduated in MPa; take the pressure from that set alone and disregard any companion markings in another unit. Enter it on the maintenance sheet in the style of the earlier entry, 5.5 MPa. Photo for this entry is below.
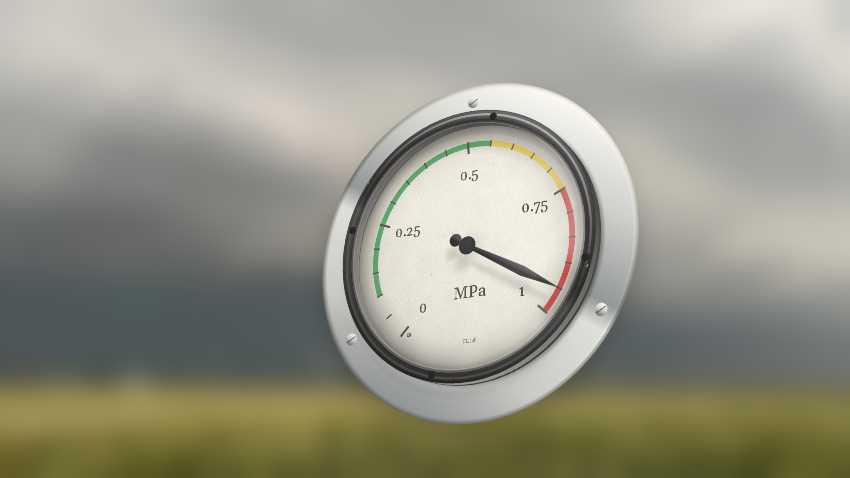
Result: 0.95 MPa
